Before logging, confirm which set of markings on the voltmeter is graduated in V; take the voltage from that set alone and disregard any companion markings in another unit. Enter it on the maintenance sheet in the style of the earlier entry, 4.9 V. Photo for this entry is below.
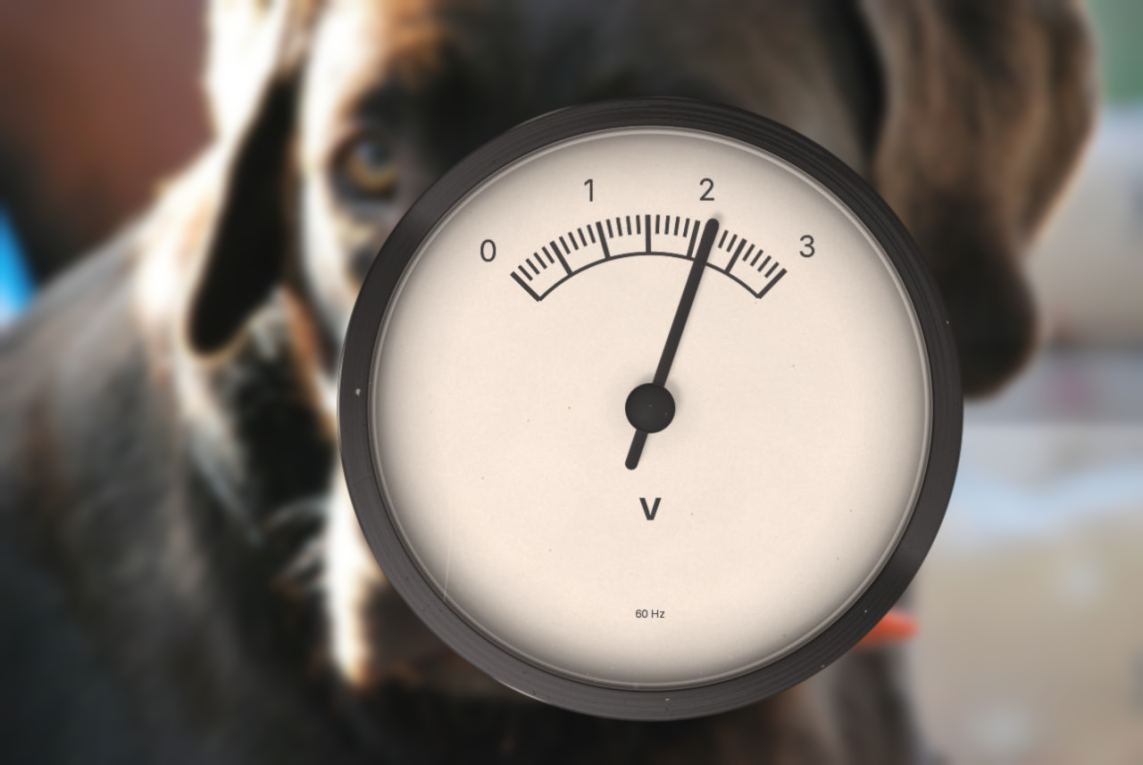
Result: 2.15 V
